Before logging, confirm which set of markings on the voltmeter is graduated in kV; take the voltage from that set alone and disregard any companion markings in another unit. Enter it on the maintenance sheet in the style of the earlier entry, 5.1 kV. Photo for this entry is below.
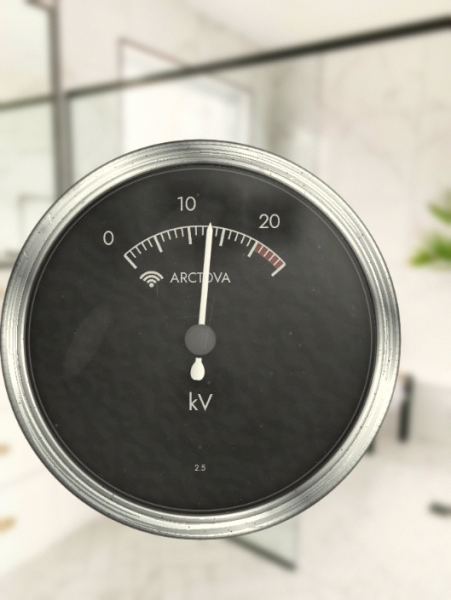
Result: 13 kV
